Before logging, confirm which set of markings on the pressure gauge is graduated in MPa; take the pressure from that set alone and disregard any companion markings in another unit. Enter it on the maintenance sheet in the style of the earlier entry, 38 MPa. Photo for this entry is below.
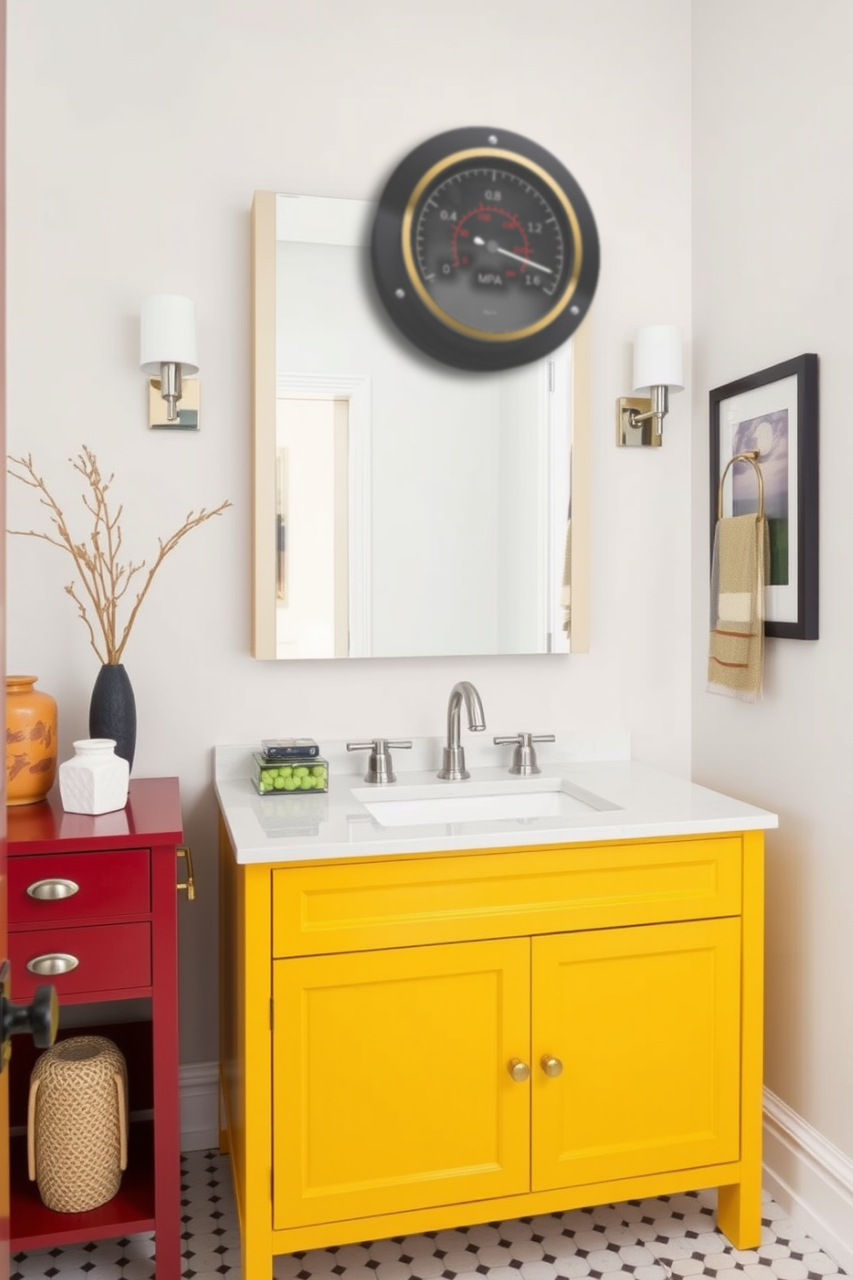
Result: 1.5 MPa
